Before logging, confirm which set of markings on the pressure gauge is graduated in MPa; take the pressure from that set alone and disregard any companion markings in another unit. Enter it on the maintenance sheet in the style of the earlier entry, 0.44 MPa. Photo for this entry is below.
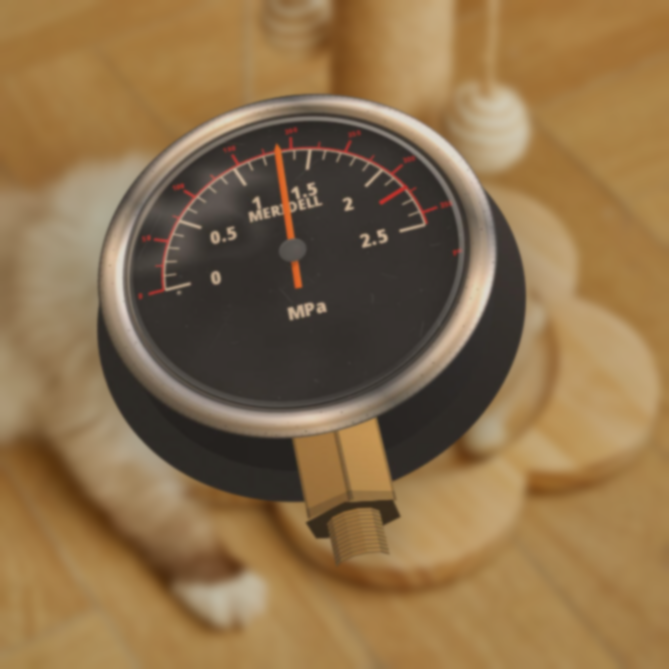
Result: 1.3 MPa
